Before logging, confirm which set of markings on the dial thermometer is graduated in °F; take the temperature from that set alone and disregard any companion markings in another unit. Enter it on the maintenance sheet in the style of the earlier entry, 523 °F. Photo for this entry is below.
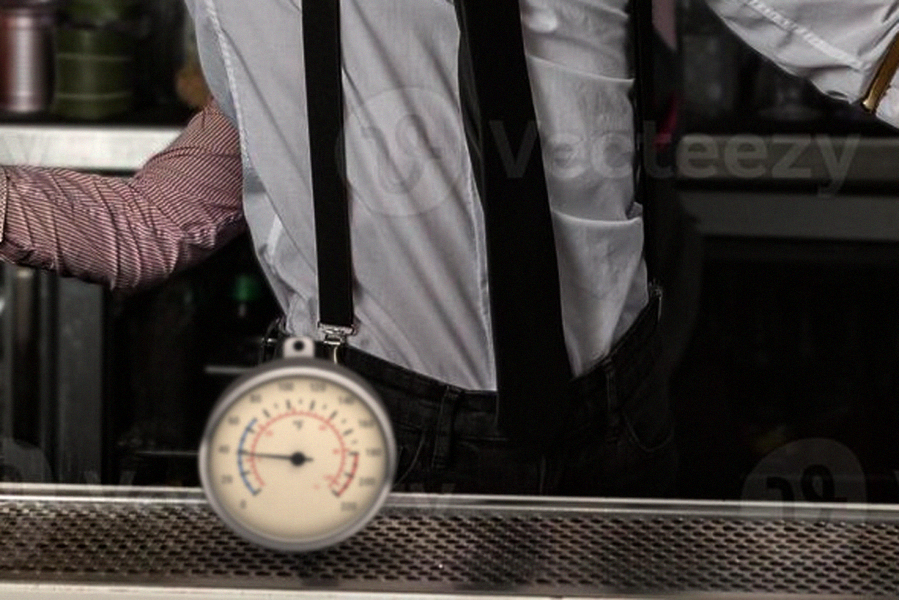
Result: 40 °F
